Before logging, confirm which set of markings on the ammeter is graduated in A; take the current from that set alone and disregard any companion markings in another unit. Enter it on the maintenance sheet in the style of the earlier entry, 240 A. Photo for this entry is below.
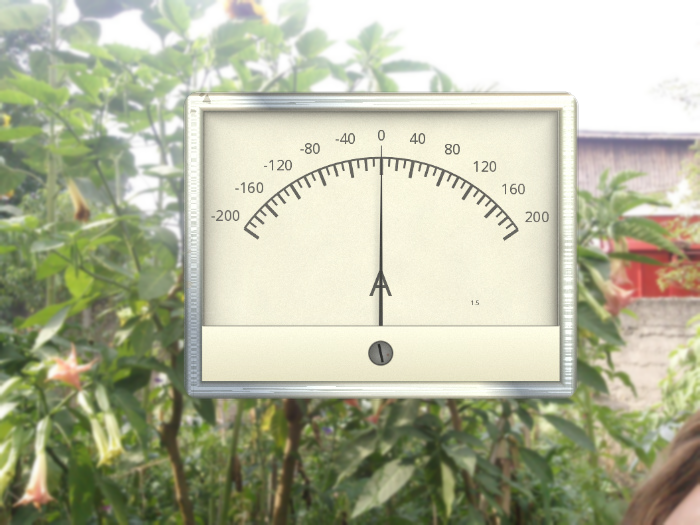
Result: 0 A
